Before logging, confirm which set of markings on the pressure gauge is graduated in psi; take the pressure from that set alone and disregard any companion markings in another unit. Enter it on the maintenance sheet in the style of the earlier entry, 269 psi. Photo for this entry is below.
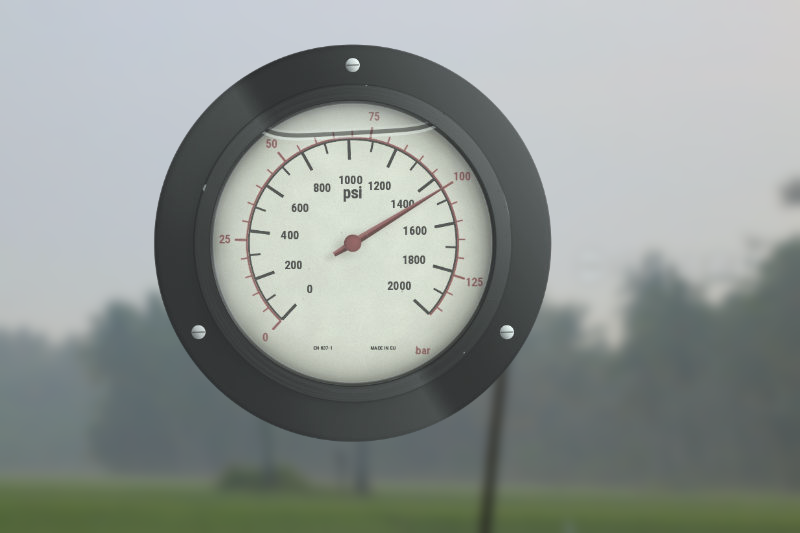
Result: 1450 psi
